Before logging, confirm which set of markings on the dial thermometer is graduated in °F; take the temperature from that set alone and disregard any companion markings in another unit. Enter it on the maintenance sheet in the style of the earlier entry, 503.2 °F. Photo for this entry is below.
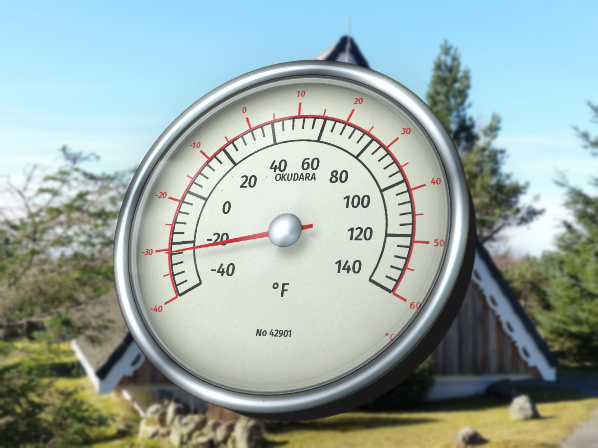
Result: -24 °F
